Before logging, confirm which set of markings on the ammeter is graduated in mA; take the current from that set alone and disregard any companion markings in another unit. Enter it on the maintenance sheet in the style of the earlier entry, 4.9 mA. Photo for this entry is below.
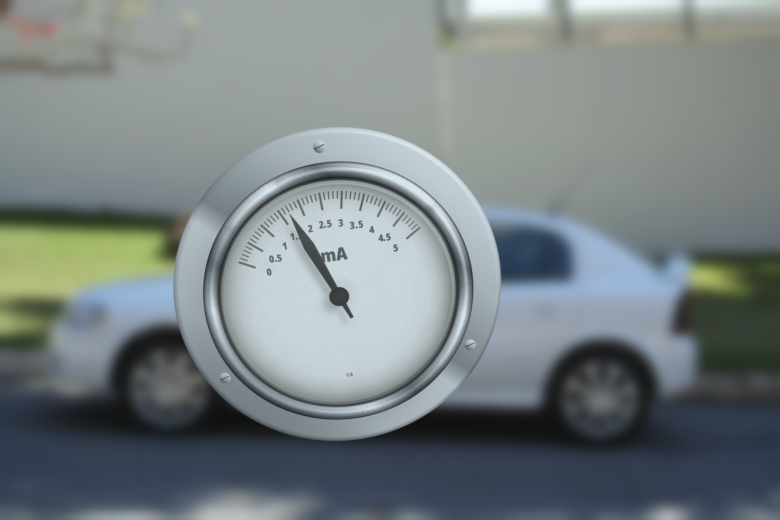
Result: 1.7 mA
